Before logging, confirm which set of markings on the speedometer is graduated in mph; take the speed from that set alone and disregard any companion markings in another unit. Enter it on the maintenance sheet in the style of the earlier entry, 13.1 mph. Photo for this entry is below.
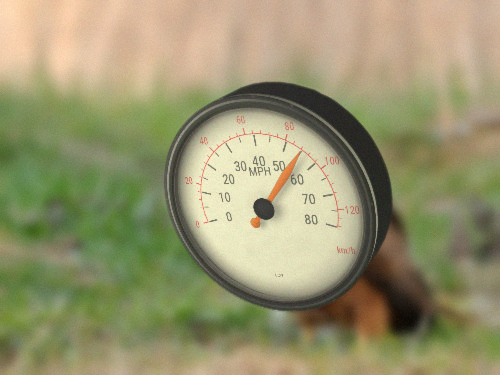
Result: 55 mph
